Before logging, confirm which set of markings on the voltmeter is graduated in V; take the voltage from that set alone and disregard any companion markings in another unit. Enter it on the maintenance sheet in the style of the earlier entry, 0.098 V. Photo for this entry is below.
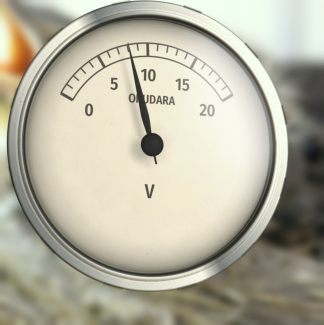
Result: 8 V
